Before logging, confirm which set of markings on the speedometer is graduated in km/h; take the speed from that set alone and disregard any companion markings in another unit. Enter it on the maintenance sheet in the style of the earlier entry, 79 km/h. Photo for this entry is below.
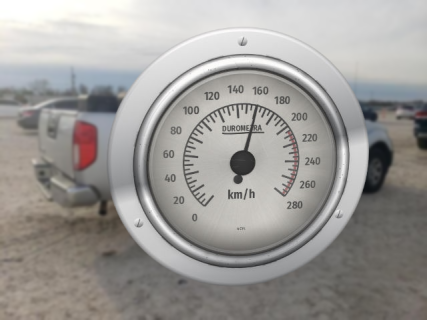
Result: 160 km/h
